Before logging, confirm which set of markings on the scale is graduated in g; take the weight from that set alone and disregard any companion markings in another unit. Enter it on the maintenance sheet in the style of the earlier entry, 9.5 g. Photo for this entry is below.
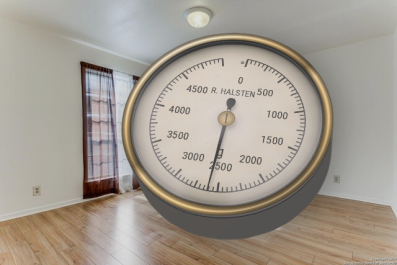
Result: 2600 g
